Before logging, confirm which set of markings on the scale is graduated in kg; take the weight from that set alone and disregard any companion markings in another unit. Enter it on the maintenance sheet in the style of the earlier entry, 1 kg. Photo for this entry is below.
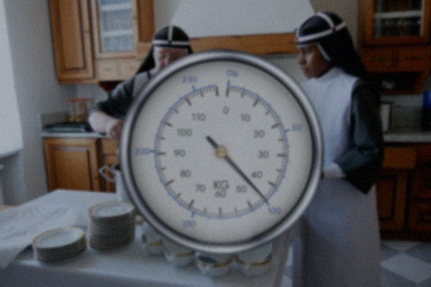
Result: 45 kg
